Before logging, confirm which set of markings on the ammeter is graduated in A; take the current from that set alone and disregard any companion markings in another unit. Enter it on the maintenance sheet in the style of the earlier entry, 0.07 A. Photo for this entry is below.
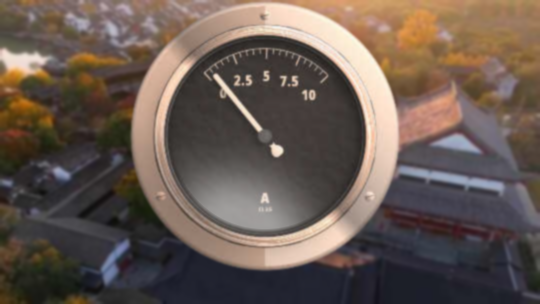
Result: 0.5 A
